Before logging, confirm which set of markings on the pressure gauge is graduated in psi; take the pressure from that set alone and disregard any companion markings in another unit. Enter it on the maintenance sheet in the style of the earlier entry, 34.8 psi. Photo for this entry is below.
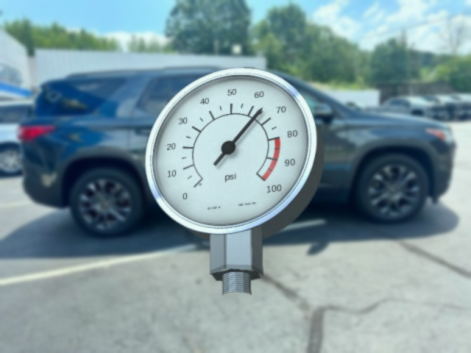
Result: 65 psi
